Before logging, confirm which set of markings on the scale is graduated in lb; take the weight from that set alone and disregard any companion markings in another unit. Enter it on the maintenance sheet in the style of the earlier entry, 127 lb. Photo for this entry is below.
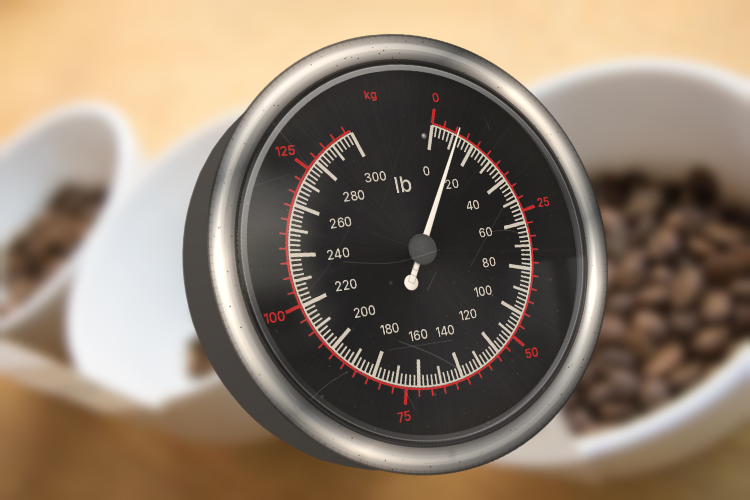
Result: 10 lb
